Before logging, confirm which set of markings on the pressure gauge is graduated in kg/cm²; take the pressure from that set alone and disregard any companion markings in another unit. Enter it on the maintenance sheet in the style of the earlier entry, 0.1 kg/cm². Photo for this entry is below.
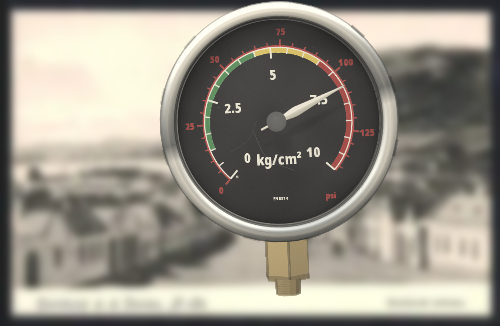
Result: 7.5 kg/cm²
